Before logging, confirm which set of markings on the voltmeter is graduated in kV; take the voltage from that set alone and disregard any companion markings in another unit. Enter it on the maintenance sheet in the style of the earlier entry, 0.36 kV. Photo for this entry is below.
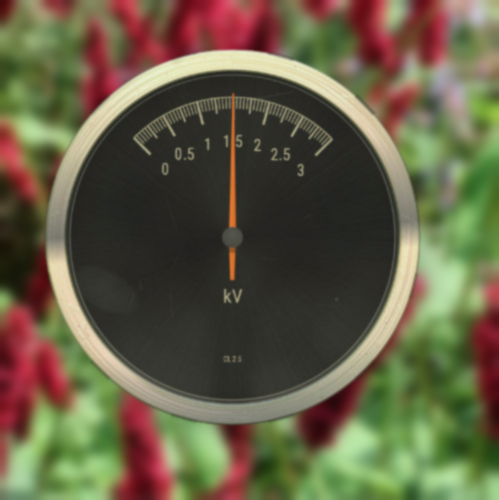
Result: 1.5 kV
